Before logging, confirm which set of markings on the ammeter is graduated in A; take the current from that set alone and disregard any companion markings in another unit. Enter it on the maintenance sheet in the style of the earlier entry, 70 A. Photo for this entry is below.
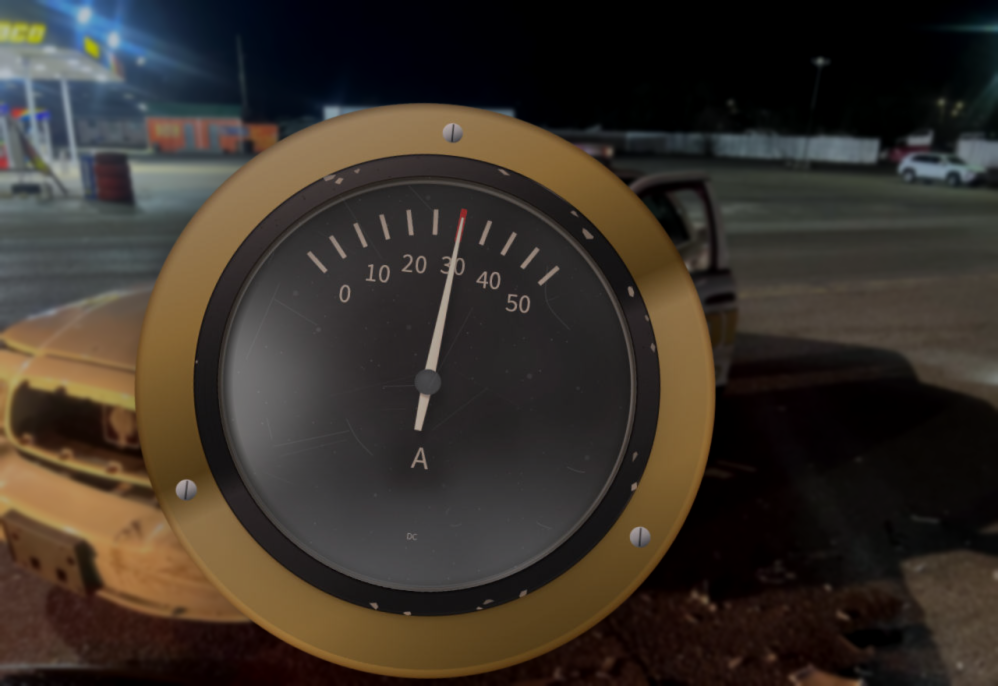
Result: 30 A
